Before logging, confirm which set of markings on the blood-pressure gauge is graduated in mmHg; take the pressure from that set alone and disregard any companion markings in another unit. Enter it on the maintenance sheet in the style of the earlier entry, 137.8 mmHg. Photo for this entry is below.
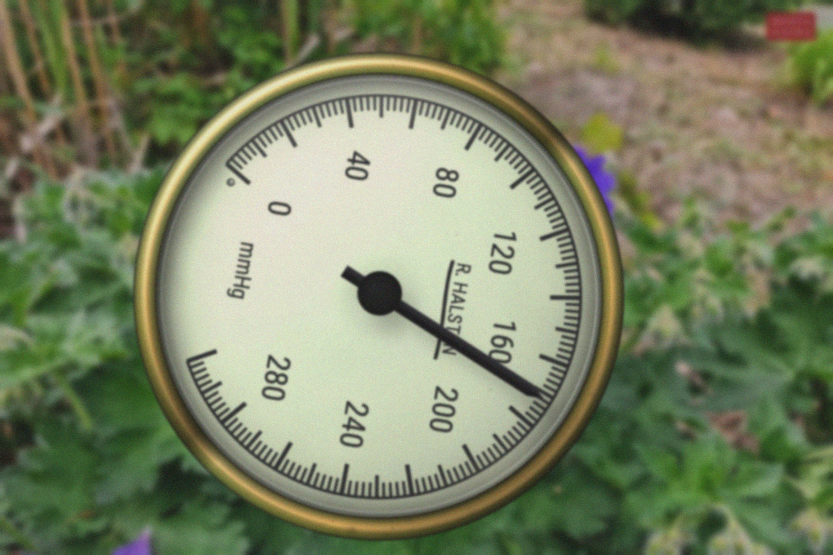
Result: 172 mmHg
